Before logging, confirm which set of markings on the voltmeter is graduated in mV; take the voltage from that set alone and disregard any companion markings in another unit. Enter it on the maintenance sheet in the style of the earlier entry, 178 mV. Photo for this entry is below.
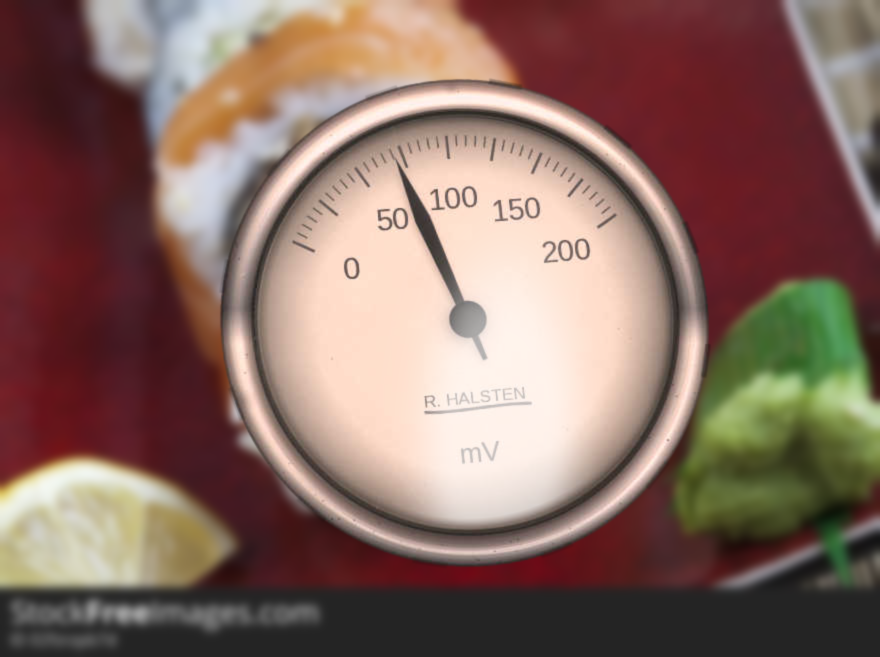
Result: 70 mV
